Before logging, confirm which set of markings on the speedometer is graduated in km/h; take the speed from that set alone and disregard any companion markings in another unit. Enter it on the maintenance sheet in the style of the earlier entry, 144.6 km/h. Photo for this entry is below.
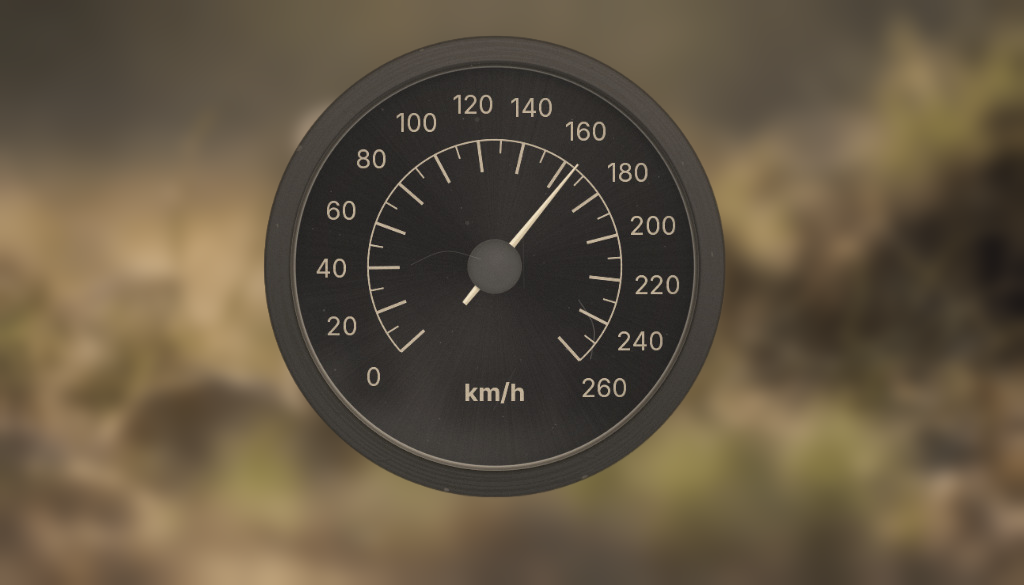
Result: 165 km/h
